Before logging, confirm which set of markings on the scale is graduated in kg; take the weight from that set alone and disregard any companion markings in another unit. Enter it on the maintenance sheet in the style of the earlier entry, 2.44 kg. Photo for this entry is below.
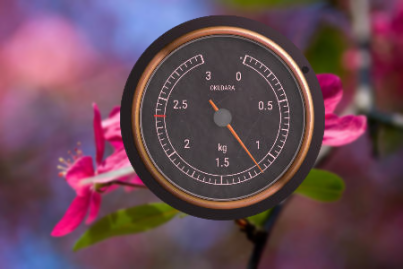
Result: 1.15 kg
